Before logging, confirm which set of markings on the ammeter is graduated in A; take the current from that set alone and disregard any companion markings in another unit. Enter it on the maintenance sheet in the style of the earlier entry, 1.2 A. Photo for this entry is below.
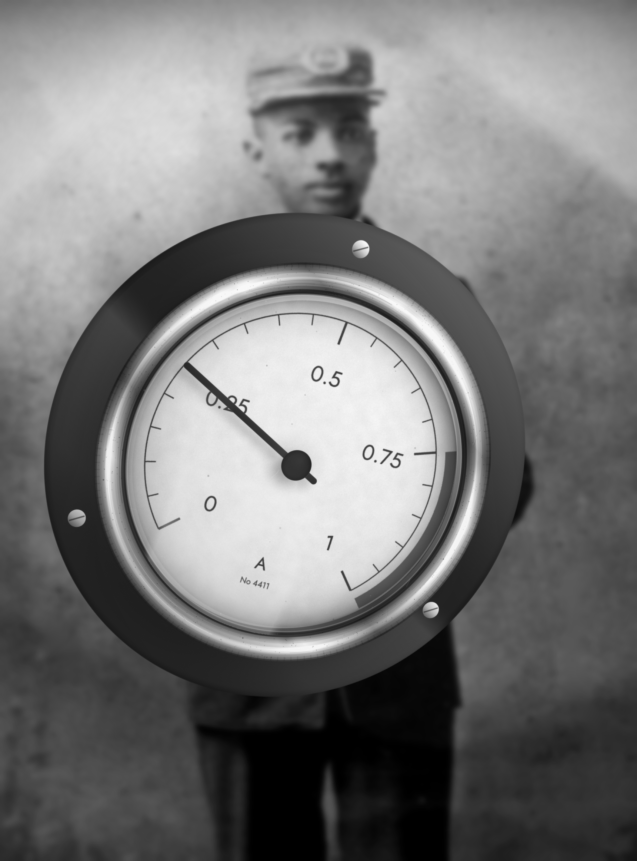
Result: 0.25 A
